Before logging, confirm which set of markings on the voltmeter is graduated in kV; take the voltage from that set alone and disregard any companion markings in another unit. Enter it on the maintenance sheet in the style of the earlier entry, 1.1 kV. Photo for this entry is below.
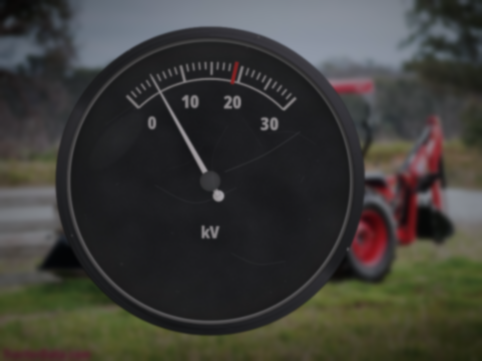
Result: 5 kV
